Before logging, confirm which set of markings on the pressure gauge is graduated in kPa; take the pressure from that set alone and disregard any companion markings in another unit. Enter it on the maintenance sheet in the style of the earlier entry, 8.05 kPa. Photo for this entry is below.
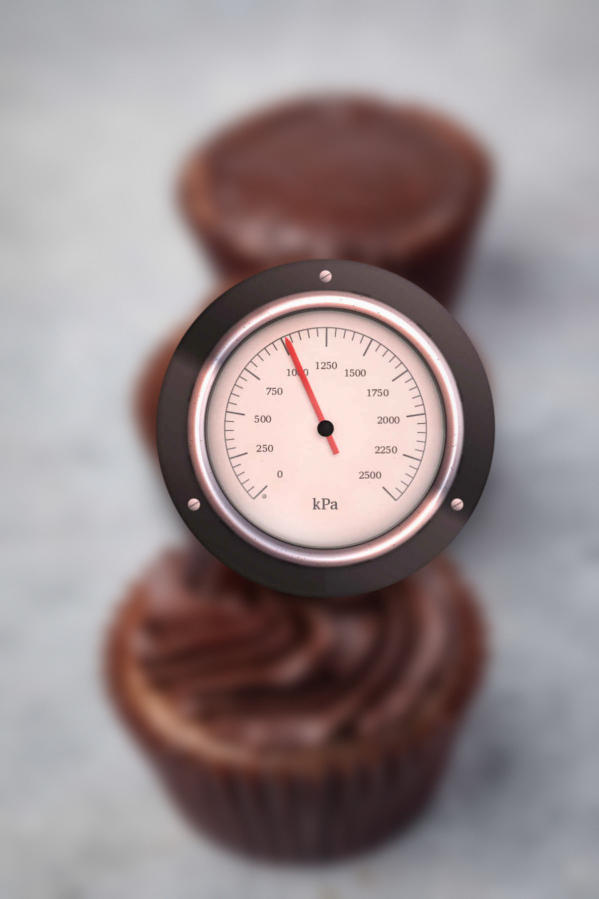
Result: 1025 kPa
